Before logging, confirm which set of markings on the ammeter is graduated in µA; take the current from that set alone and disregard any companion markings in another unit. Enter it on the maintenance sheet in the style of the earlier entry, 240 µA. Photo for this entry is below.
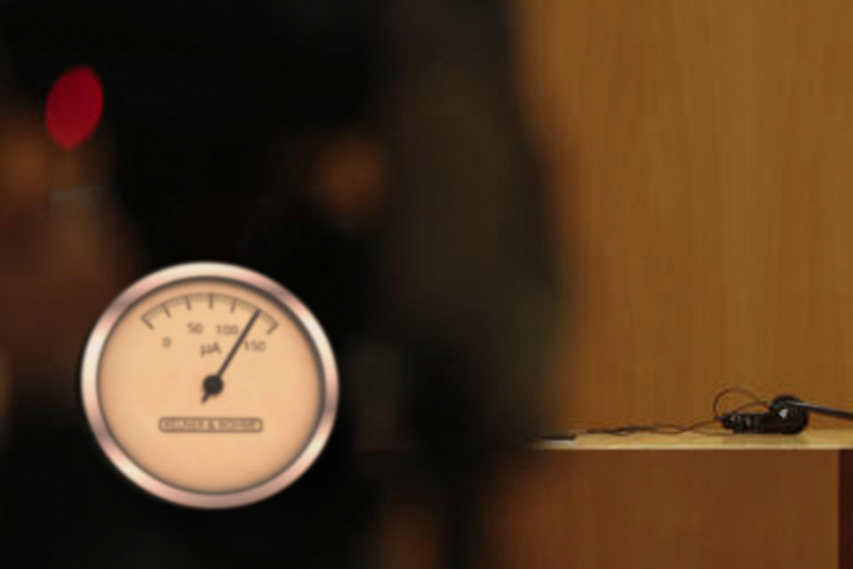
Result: 125 µA
